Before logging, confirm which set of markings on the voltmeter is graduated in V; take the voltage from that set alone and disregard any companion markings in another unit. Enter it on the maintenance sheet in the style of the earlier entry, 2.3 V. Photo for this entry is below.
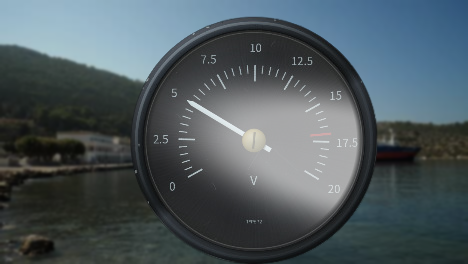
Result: 5 V
